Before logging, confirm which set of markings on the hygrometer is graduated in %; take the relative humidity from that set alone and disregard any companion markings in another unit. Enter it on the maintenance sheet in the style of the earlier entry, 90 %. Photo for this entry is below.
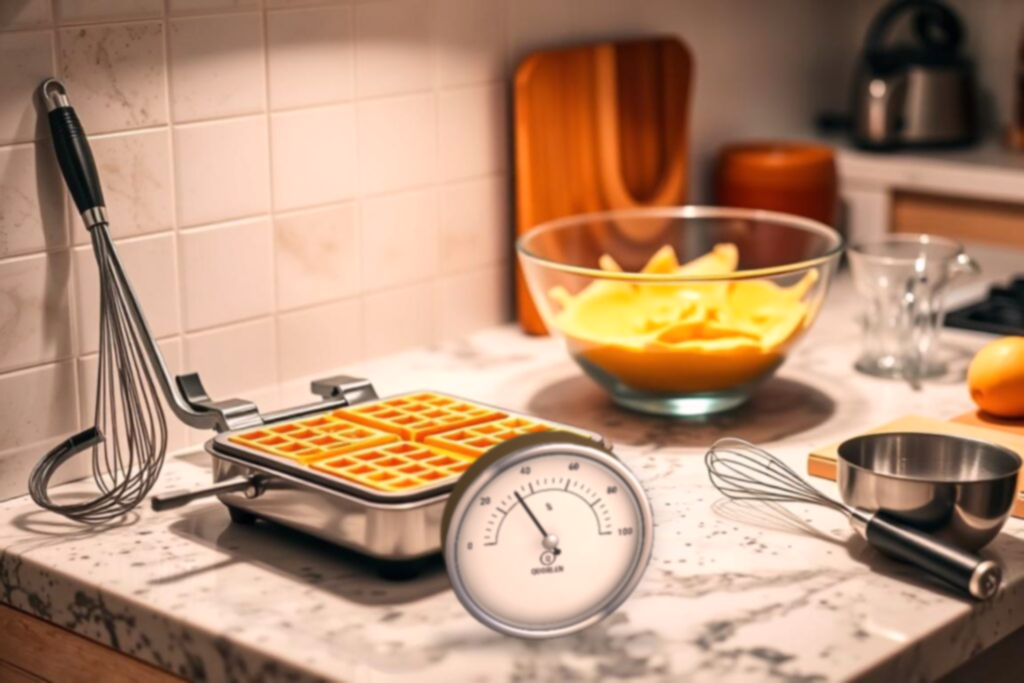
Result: 32 %
